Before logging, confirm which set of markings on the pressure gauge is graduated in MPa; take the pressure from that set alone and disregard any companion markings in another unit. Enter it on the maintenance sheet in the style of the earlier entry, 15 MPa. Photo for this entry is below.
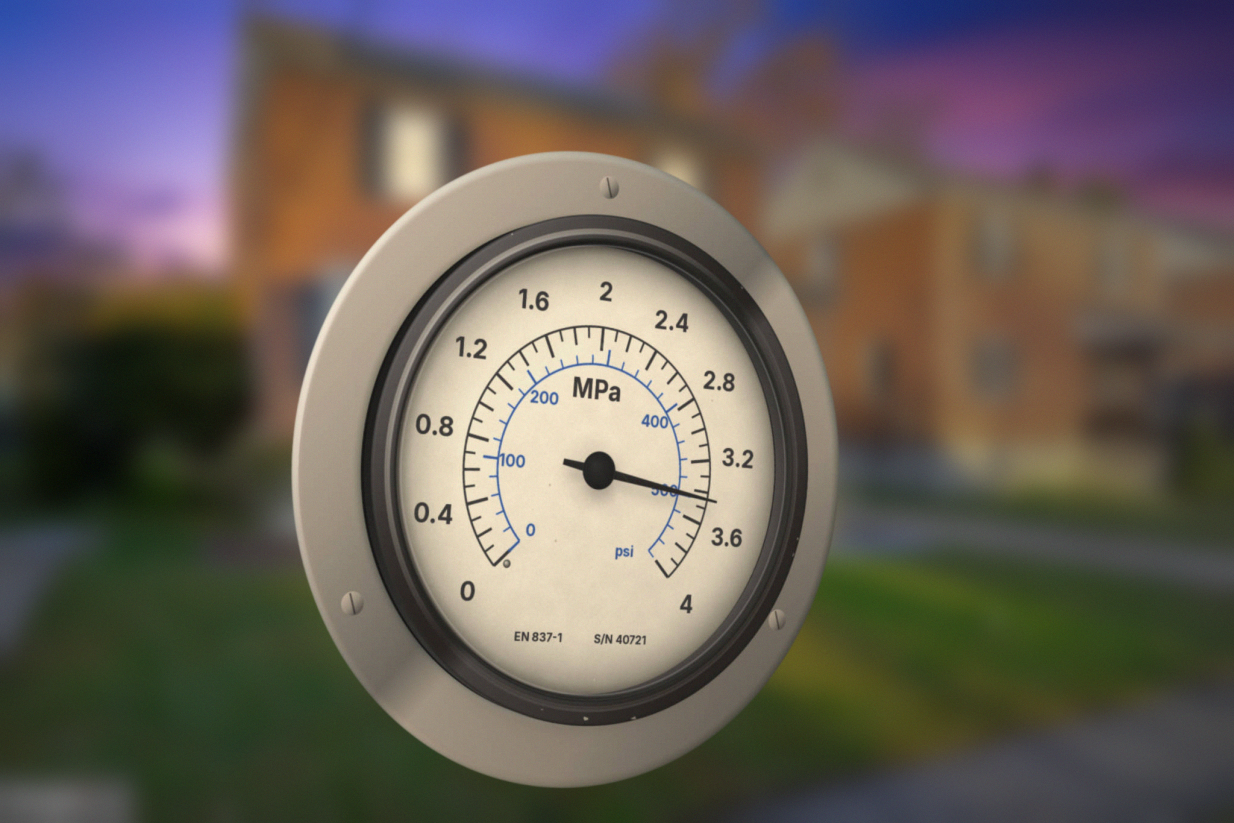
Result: 3.45 MPa
